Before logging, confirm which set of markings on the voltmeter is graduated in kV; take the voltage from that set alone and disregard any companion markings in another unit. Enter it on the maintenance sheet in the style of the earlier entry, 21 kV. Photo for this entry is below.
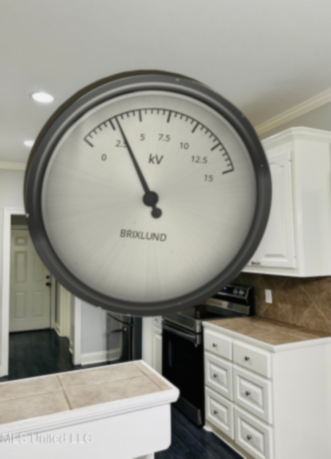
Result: 3 kV
